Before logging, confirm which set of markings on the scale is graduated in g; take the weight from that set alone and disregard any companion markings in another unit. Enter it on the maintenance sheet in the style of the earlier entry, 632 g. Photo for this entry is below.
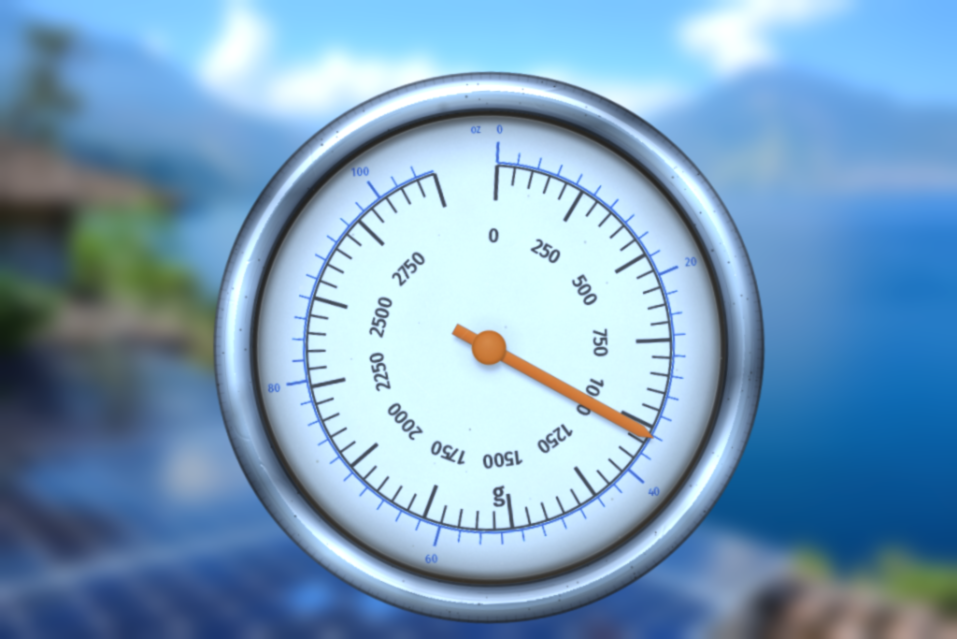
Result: 1025 g
